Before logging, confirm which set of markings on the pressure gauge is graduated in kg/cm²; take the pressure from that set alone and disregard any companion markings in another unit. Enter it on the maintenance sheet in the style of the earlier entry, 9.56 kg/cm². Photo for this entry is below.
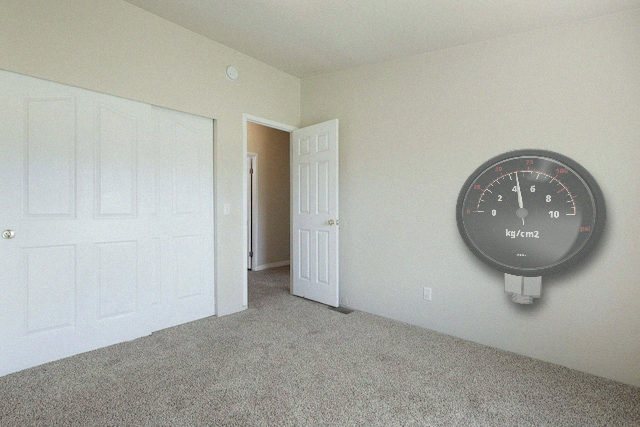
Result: 4.5 kg/cm²
